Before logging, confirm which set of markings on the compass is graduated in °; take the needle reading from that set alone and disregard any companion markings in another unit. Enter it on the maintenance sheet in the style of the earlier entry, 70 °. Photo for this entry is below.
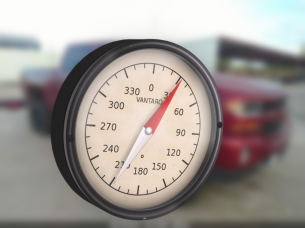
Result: 30 °
